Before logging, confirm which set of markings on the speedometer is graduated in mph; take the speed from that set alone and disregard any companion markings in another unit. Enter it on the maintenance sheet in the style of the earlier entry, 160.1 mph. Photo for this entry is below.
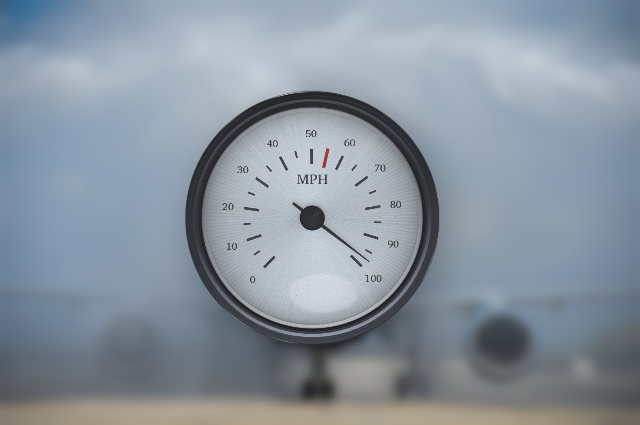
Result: 97.5 mph
